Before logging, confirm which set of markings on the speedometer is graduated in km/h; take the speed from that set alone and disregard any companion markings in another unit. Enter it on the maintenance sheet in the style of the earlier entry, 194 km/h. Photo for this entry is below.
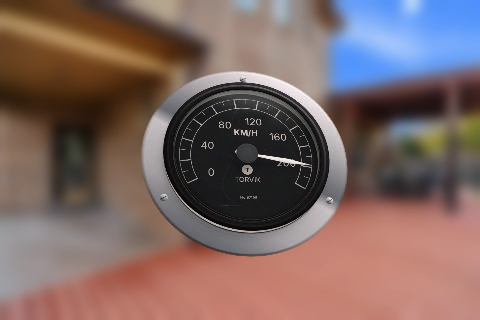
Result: 200 km/h
